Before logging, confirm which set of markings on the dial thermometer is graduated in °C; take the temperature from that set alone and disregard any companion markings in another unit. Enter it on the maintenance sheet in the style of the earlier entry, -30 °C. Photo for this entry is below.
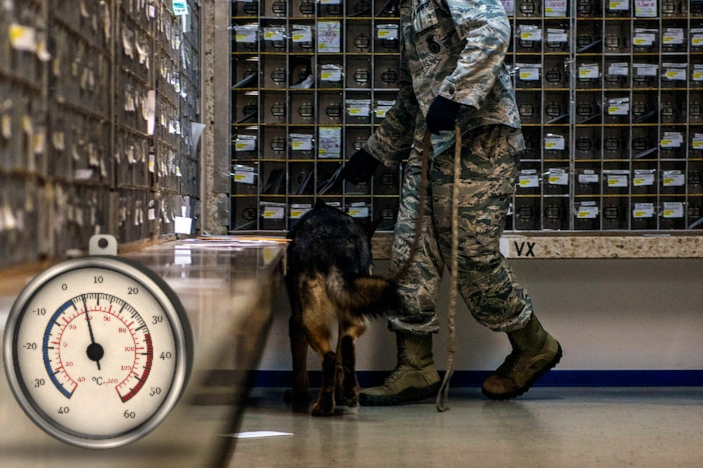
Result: 5 °C
